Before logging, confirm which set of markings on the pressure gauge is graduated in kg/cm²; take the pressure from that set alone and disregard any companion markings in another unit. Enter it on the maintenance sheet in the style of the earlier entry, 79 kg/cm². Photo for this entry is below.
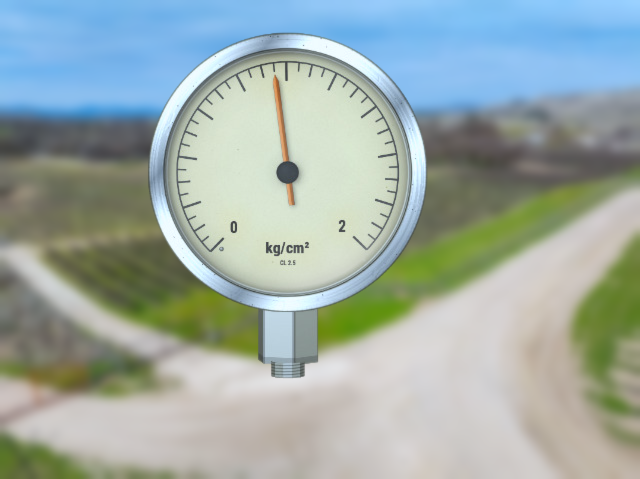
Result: 0.95 kg/cm²
